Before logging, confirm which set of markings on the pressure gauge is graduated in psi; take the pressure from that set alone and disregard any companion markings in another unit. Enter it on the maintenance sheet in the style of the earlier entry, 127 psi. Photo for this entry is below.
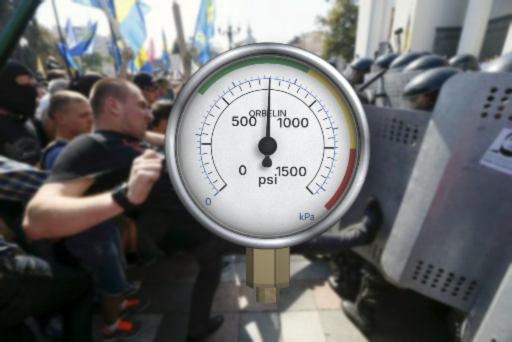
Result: 750 psi
